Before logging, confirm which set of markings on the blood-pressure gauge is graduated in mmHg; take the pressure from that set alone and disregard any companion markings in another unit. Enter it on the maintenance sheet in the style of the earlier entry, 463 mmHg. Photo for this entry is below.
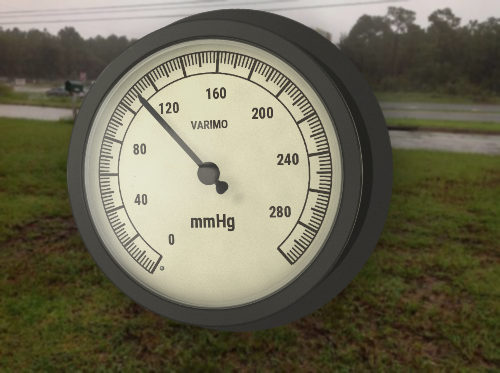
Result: 110 mmHg
